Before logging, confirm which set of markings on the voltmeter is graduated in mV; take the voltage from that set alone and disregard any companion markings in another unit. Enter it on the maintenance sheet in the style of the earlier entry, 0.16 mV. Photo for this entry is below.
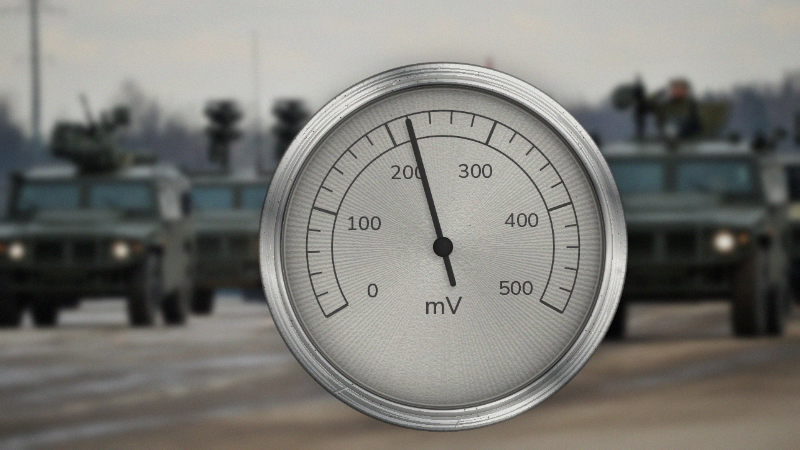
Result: 220 mV
